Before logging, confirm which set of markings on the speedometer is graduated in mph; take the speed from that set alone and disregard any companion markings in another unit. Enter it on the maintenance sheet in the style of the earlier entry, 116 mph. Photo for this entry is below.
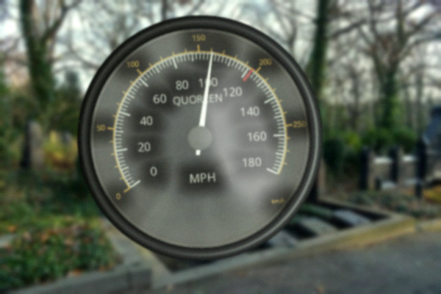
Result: 100 mph
